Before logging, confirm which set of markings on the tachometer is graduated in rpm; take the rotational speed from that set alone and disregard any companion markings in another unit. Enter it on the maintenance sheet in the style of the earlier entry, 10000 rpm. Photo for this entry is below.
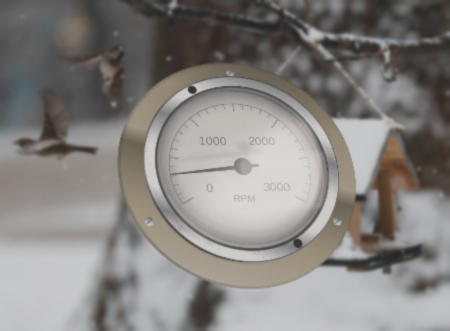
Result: 300 rpm
